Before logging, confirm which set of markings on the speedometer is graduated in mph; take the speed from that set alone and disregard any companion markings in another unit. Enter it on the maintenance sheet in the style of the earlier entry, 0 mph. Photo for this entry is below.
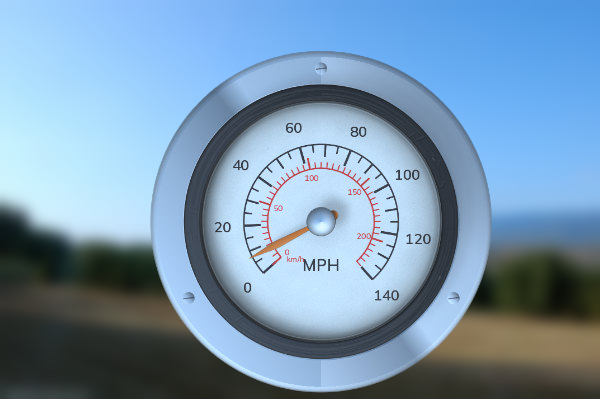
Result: 7.5 mph
